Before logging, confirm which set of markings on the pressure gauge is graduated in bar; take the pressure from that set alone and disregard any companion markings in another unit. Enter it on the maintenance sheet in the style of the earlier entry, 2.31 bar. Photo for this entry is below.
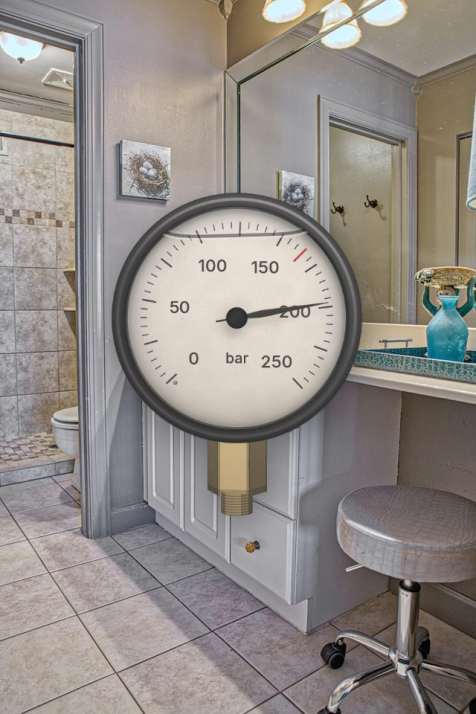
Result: 197.5 bar
